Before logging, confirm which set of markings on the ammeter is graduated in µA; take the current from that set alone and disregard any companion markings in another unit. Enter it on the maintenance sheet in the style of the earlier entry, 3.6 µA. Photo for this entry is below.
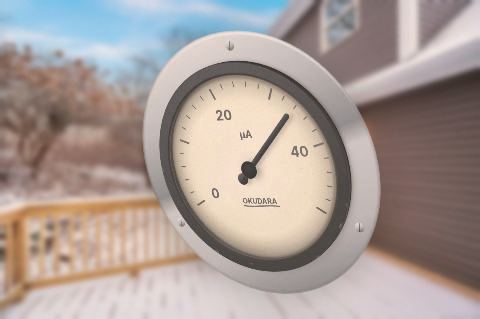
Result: 34 µA
